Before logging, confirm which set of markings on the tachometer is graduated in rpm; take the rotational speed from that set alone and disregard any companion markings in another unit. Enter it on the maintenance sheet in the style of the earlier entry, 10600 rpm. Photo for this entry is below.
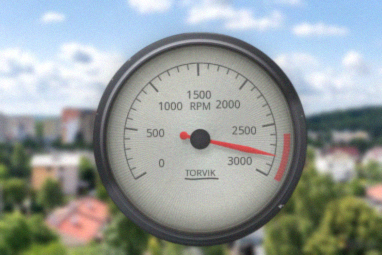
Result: 2800 rpm
